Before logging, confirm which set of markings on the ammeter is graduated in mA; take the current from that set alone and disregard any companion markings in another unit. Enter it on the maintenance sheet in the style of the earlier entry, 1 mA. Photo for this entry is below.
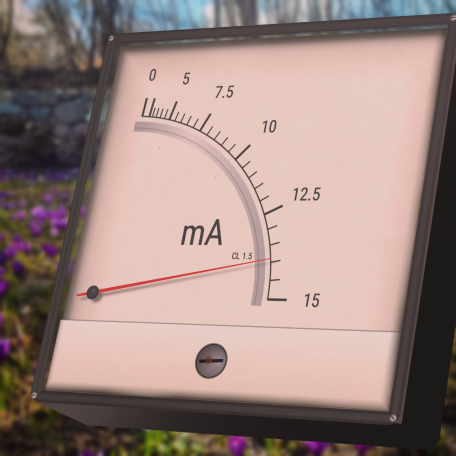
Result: 14 mA
